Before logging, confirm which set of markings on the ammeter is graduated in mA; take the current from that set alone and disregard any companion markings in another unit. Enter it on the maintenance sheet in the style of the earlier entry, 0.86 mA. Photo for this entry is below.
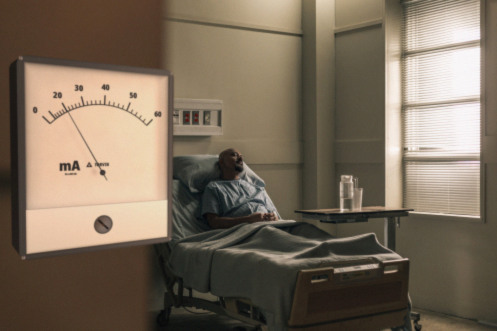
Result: 20 mA
